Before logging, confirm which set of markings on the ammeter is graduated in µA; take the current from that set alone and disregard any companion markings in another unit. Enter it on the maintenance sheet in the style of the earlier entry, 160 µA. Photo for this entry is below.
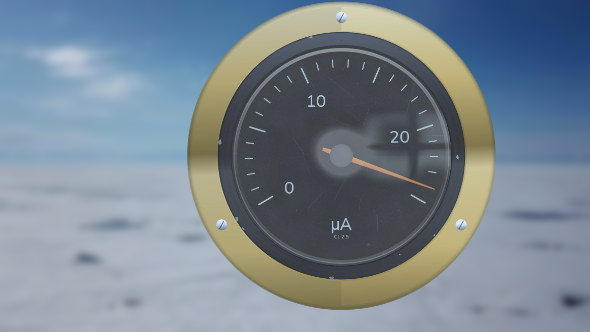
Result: 24 µA
